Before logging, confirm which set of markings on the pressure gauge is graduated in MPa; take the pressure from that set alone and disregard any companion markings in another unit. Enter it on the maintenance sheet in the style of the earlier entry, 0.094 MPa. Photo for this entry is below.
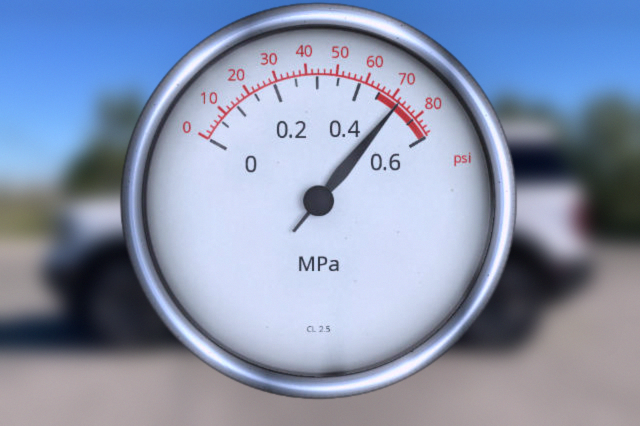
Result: 0.5 MPa
